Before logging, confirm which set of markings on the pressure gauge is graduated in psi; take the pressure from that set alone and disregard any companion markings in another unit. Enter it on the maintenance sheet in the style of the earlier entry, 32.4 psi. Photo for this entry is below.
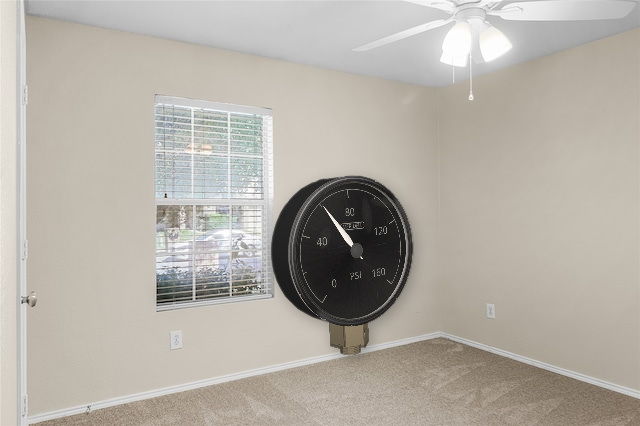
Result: 60 psi
